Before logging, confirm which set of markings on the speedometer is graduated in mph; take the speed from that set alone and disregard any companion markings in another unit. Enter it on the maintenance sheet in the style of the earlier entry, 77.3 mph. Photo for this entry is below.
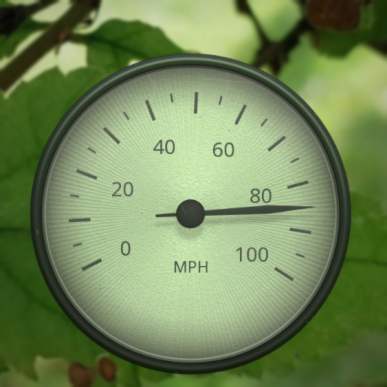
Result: 85 mph
